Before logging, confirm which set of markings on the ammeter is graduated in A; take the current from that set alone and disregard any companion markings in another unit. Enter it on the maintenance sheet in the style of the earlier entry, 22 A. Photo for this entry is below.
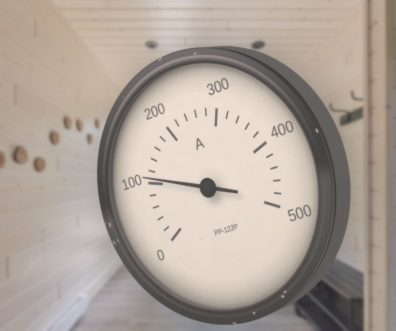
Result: 110 A
